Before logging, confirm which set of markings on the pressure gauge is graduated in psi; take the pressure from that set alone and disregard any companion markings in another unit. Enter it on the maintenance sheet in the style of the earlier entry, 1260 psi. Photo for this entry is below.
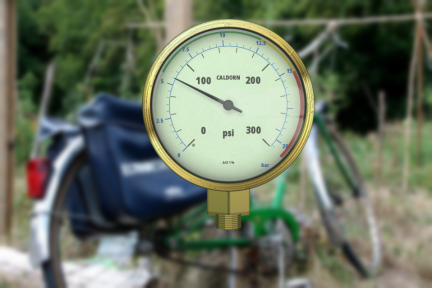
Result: 80 psi
